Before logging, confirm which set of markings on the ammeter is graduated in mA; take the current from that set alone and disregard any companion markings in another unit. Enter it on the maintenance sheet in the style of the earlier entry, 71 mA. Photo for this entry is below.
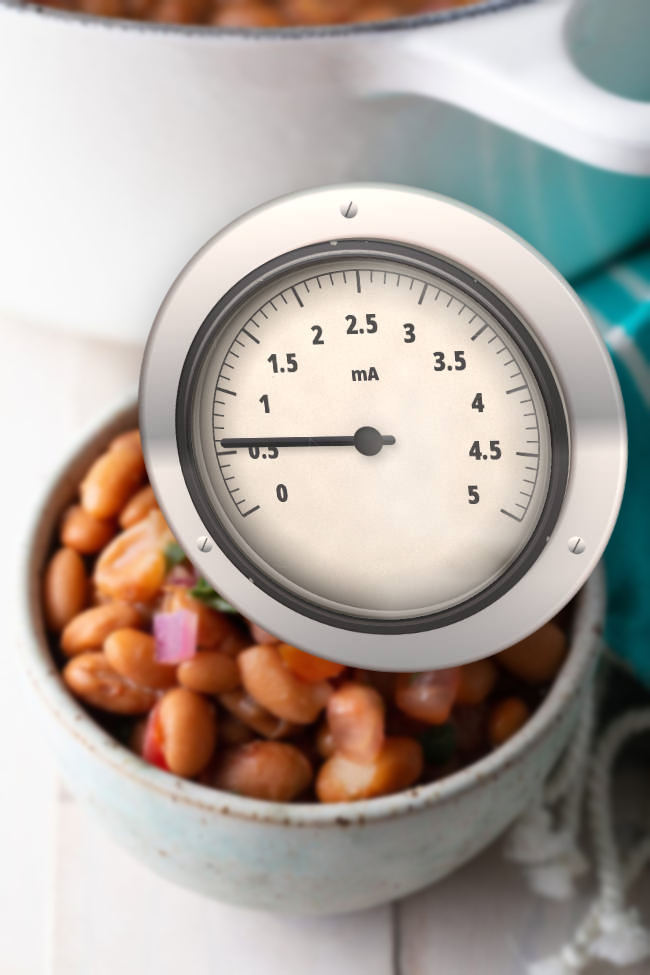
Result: 0.6 mA
